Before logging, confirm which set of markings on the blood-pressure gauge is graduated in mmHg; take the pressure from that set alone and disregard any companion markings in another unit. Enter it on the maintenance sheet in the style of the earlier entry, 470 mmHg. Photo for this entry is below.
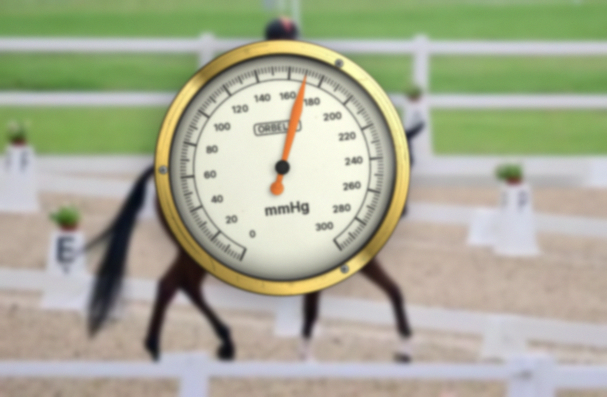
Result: 170 mmHg
